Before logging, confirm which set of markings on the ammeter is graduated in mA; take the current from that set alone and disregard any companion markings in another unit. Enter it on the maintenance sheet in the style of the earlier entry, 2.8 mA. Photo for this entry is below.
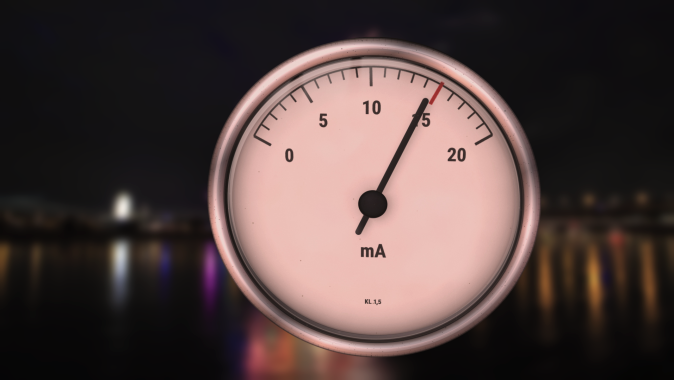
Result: 14.5 mA
